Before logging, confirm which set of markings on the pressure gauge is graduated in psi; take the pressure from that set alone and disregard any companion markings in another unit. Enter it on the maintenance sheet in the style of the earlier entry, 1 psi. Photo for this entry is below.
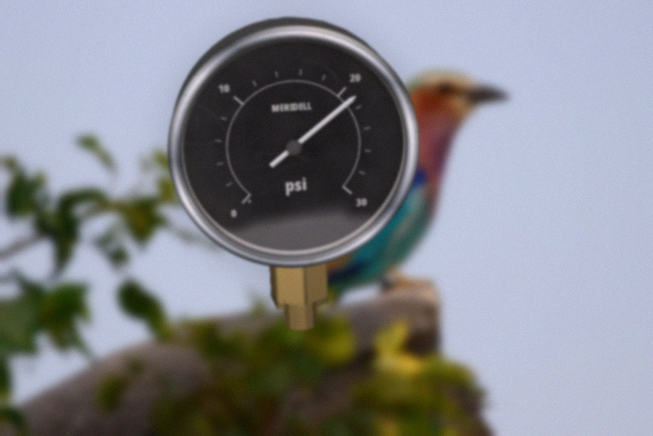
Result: 21 psi
